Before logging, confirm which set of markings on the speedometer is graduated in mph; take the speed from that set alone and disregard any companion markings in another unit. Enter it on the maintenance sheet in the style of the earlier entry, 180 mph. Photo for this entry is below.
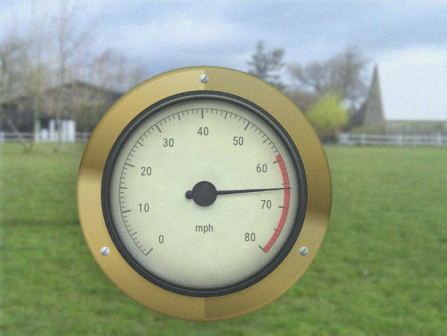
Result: 66 mph
